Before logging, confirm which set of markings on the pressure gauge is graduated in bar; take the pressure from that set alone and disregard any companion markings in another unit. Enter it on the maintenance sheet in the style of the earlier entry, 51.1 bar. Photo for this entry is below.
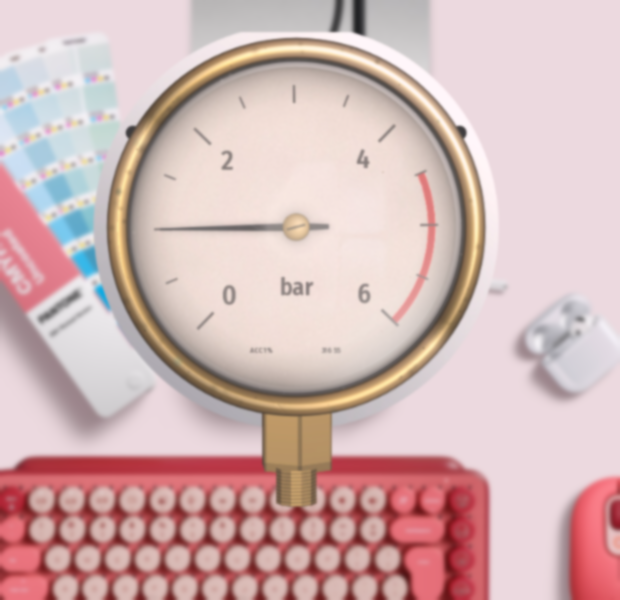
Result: 1 bar
